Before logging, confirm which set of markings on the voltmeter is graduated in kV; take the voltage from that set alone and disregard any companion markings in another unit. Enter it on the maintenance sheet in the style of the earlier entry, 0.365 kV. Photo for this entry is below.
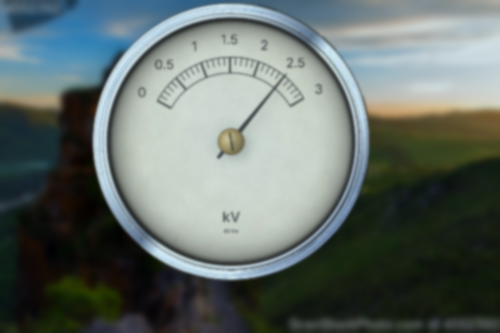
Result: 2.5 kV
